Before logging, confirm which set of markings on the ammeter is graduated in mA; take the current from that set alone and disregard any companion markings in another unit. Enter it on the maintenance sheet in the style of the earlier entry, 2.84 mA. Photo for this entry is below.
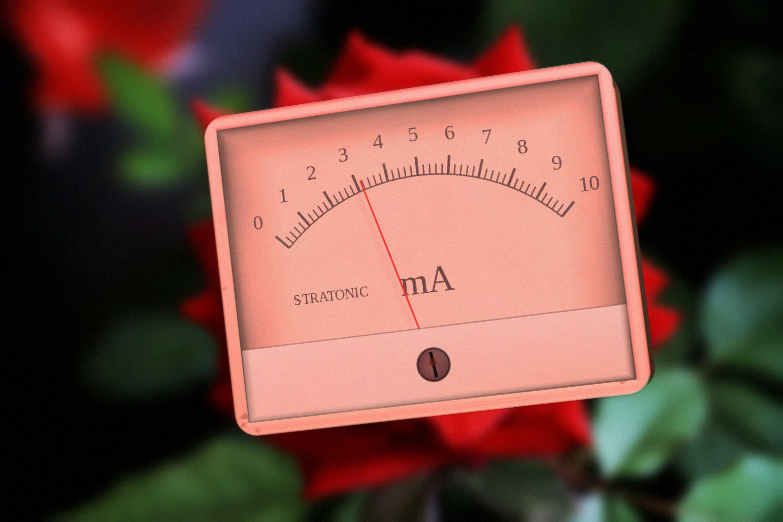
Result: 3.2 mA
